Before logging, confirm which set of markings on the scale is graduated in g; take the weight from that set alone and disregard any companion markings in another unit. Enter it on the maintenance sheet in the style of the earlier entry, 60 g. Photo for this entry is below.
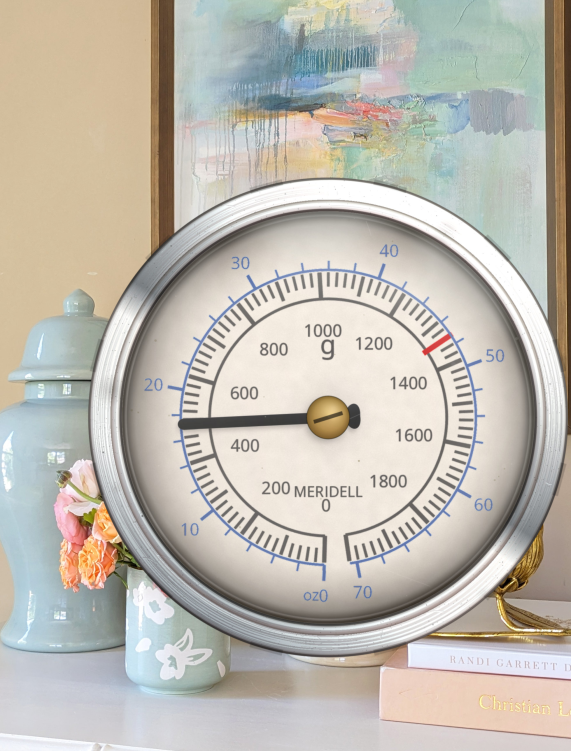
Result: 490 g
